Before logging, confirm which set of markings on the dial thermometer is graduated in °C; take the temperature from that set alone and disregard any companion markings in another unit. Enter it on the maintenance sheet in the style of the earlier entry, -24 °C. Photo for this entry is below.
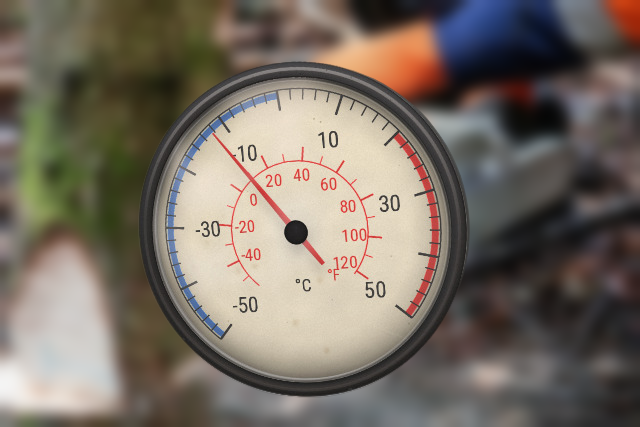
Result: -12 °C
